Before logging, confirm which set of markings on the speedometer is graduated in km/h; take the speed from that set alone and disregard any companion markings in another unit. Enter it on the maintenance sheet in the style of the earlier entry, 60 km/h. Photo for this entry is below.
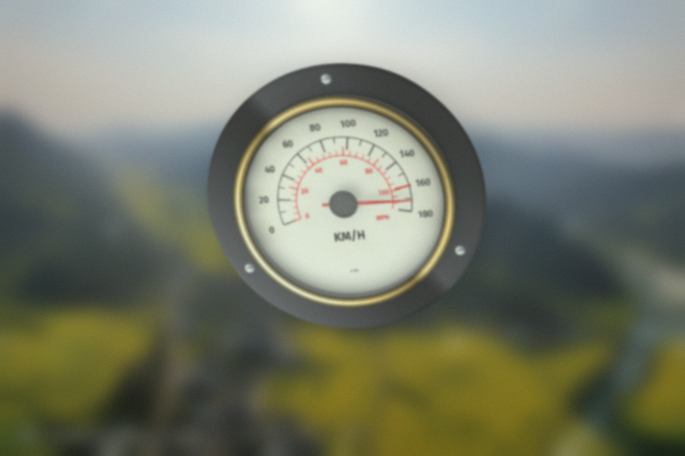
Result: 170 km/h
